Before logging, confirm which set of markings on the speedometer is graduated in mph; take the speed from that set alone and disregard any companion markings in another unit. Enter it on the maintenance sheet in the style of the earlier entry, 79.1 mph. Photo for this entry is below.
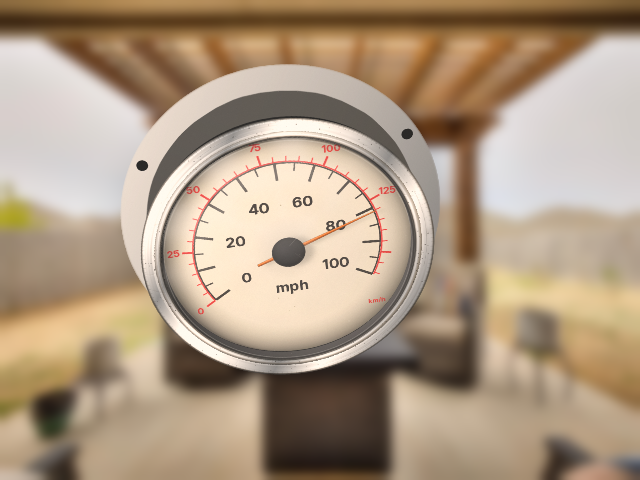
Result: 80 mph
